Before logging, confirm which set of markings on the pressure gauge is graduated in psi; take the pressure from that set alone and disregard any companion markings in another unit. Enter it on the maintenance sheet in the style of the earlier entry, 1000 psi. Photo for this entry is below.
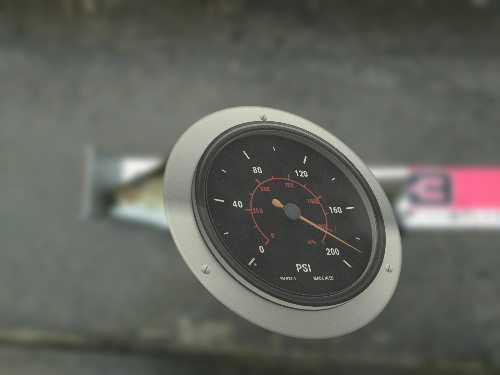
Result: 190 psi
